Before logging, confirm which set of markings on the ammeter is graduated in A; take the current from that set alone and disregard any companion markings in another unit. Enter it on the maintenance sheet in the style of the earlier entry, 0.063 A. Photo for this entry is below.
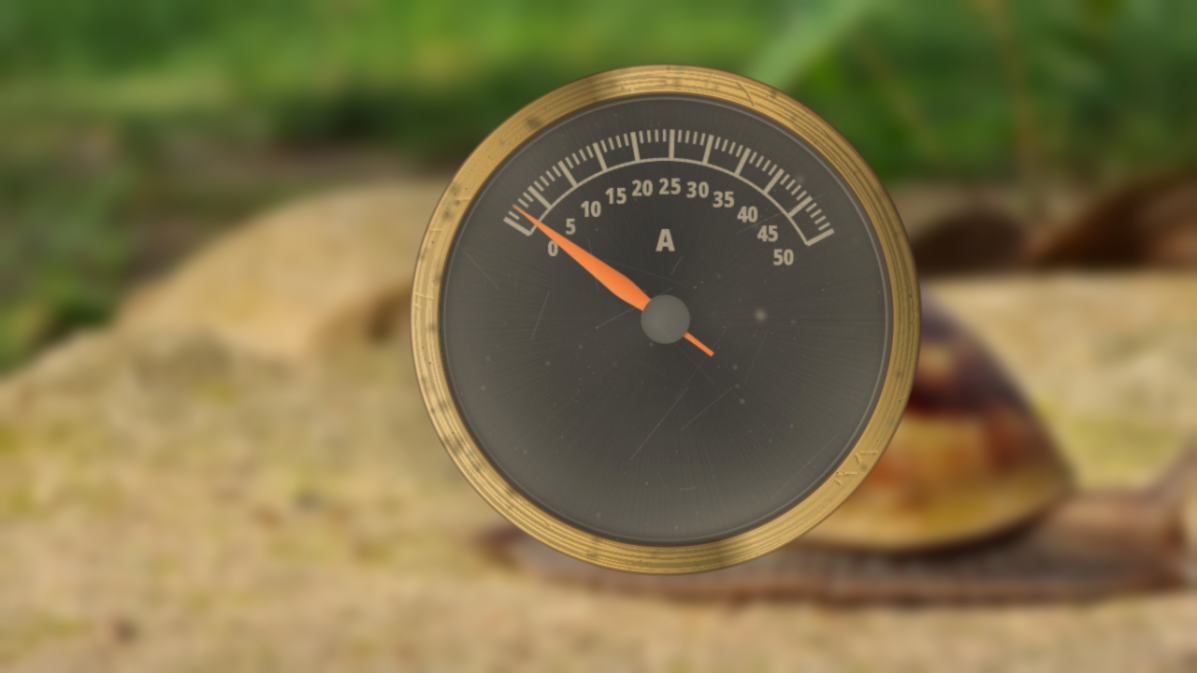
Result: 2 A
